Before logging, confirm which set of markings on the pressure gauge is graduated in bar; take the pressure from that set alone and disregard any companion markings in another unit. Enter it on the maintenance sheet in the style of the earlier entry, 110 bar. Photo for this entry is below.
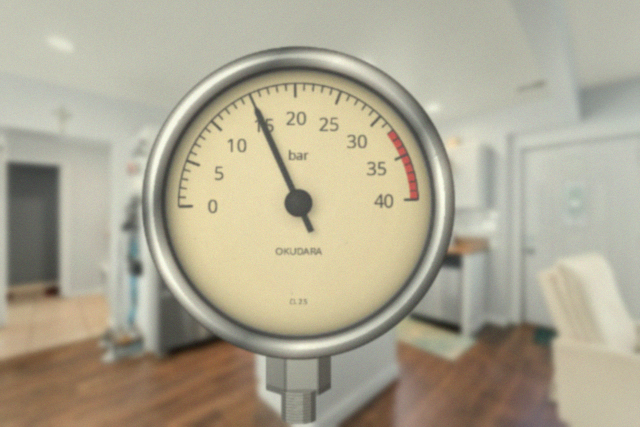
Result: 15 bar
